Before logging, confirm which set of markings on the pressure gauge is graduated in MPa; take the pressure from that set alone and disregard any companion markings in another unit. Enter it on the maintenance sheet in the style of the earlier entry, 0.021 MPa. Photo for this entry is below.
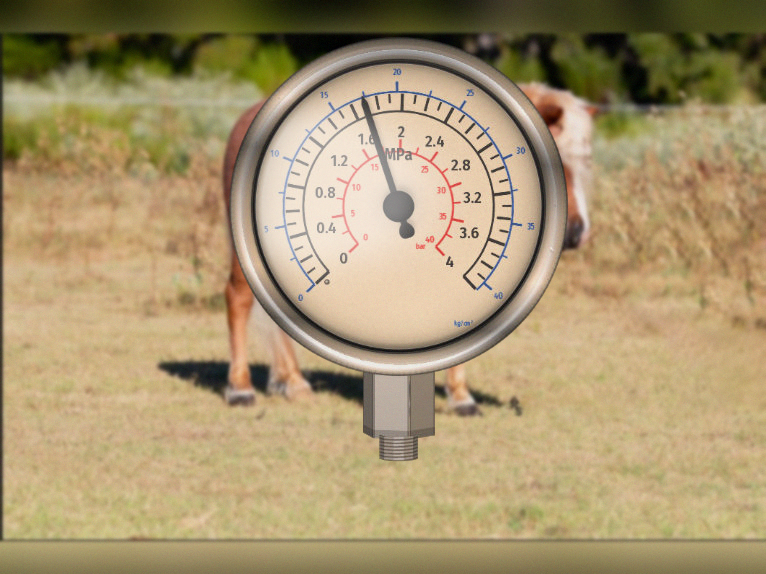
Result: 1.7 MPa
